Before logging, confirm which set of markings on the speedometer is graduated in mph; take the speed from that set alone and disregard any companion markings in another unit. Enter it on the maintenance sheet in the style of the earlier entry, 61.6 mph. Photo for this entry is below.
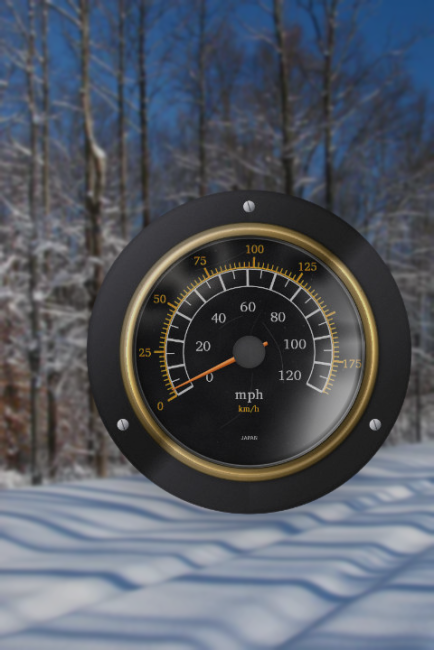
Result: 2.5 mph
